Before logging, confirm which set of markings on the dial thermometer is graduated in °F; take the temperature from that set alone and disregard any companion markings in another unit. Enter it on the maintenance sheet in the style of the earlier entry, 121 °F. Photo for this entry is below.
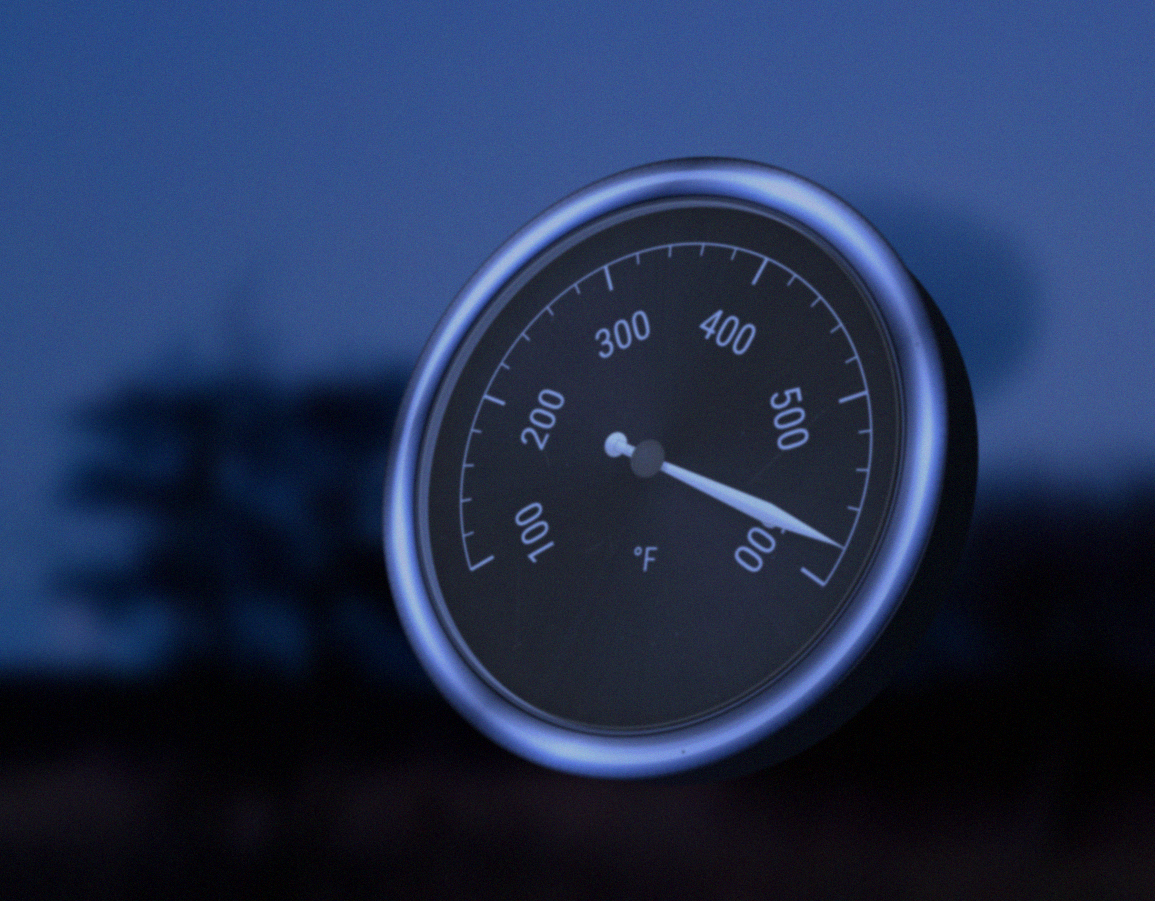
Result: 580 °F
